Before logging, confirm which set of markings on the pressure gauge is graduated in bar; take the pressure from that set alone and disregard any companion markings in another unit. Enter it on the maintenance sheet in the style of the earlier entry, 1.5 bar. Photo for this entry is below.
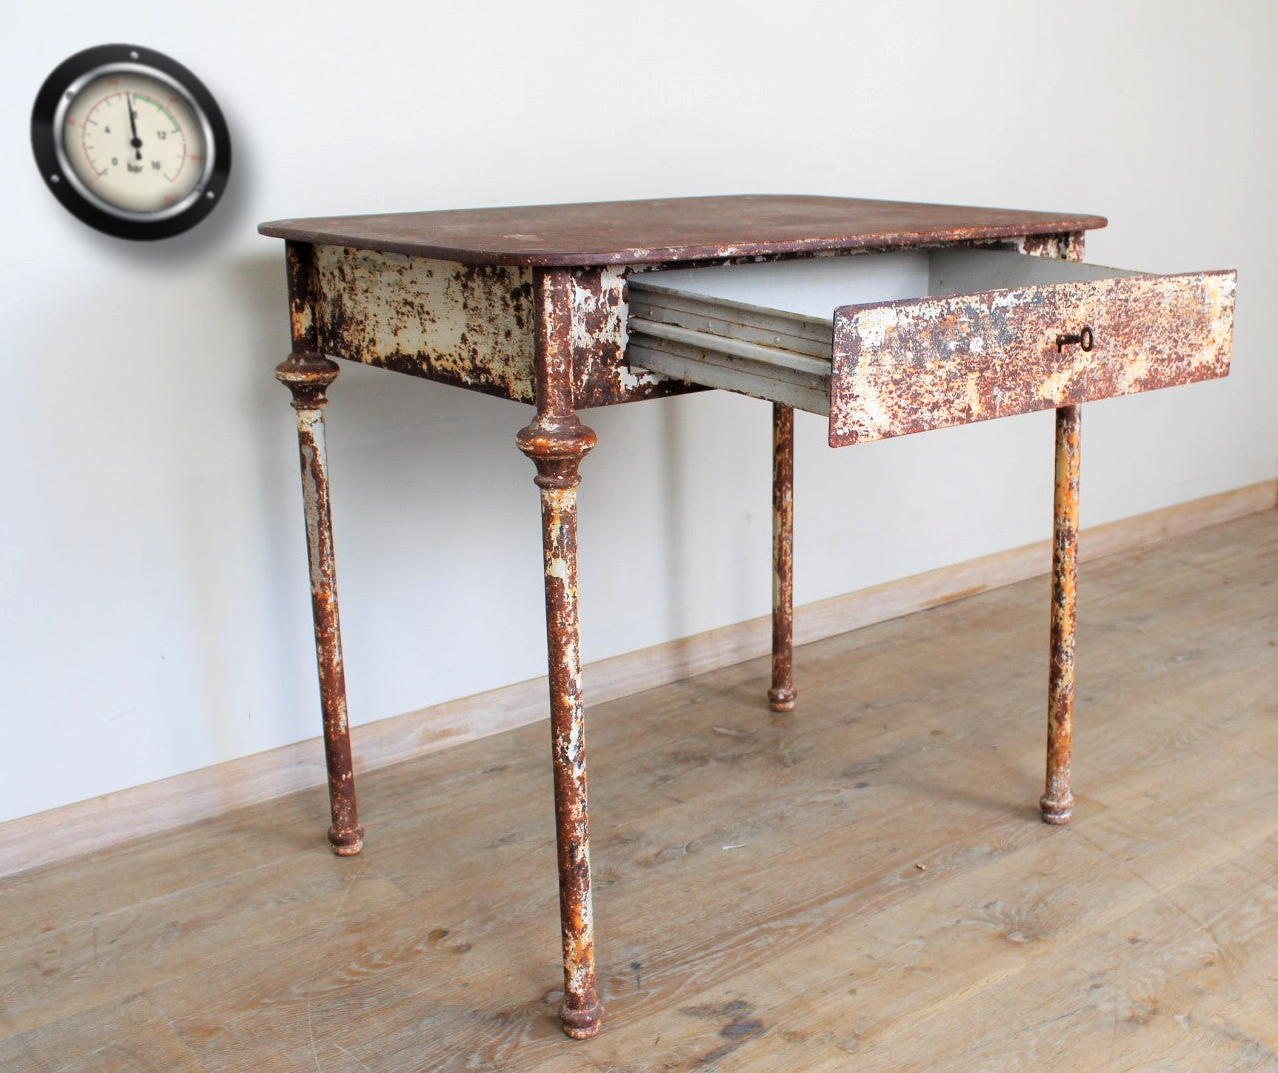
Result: 7.5 bar
